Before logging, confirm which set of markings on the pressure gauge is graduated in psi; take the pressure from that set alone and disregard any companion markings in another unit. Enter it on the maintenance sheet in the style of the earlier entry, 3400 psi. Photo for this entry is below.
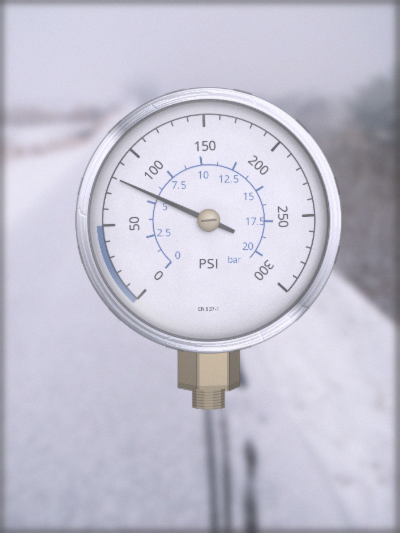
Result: 80 psi
